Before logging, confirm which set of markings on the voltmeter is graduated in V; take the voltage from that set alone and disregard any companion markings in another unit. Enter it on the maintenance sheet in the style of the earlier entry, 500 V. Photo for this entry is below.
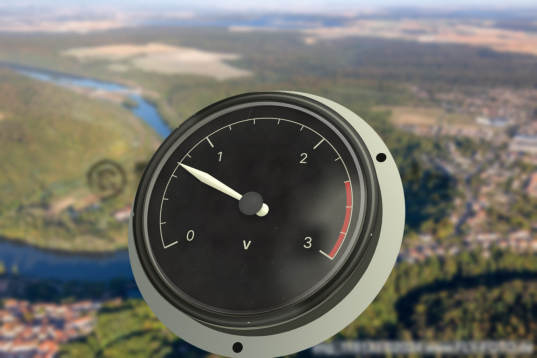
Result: 0.7 V
